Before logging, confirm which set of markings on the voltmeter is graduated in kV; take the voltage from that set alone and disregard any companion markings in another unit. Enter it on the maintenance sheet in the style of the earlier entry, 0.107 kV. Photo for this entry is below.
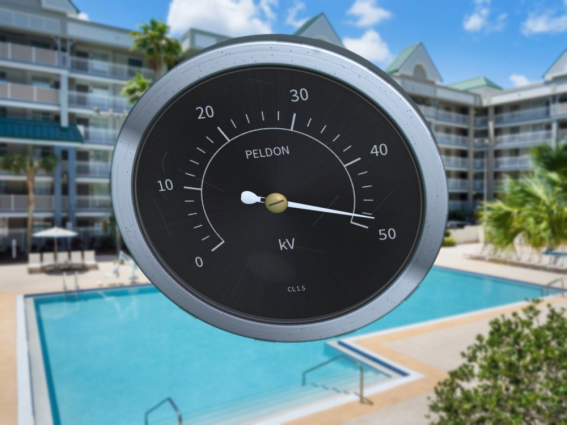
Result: 48 kV
